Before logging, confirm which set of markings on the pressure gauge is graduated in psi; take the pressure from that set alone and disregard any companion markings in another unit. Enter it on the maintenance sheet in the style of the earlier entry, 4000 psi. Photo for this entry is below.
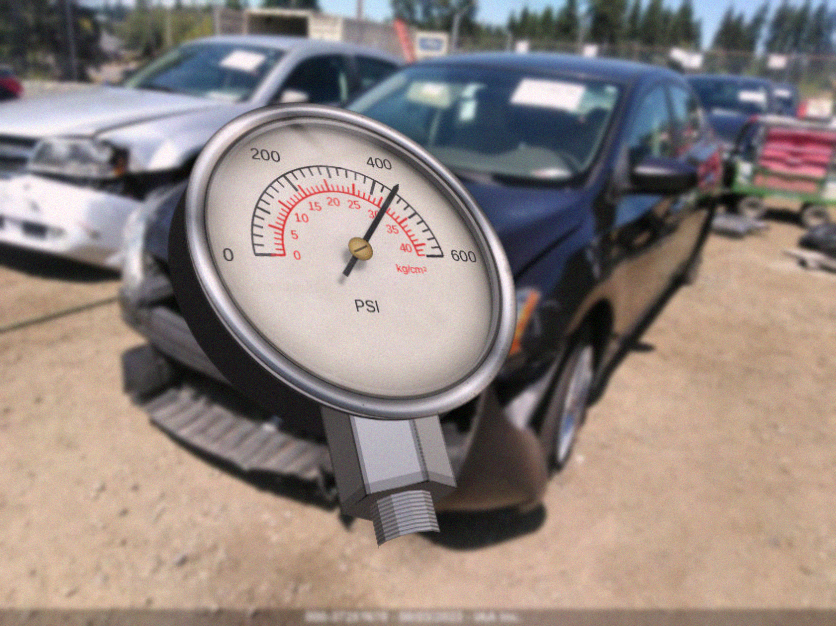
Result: 440 psi
